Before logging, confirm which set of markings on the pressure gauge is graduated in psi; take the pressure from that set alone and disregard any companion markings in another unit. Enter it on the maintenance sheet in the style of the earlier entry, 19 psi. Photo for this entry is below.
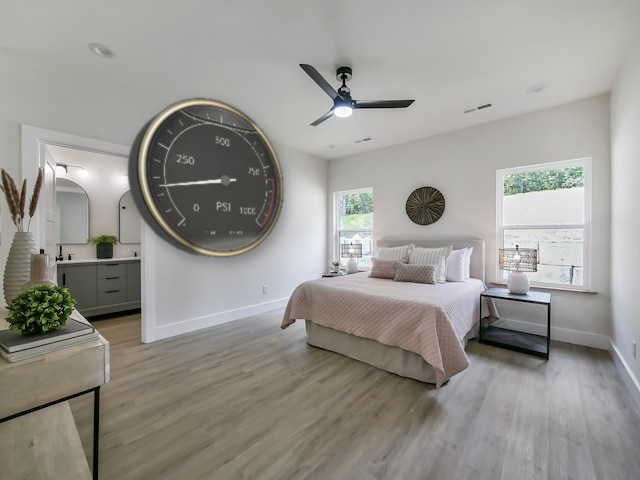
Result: 125 psi
